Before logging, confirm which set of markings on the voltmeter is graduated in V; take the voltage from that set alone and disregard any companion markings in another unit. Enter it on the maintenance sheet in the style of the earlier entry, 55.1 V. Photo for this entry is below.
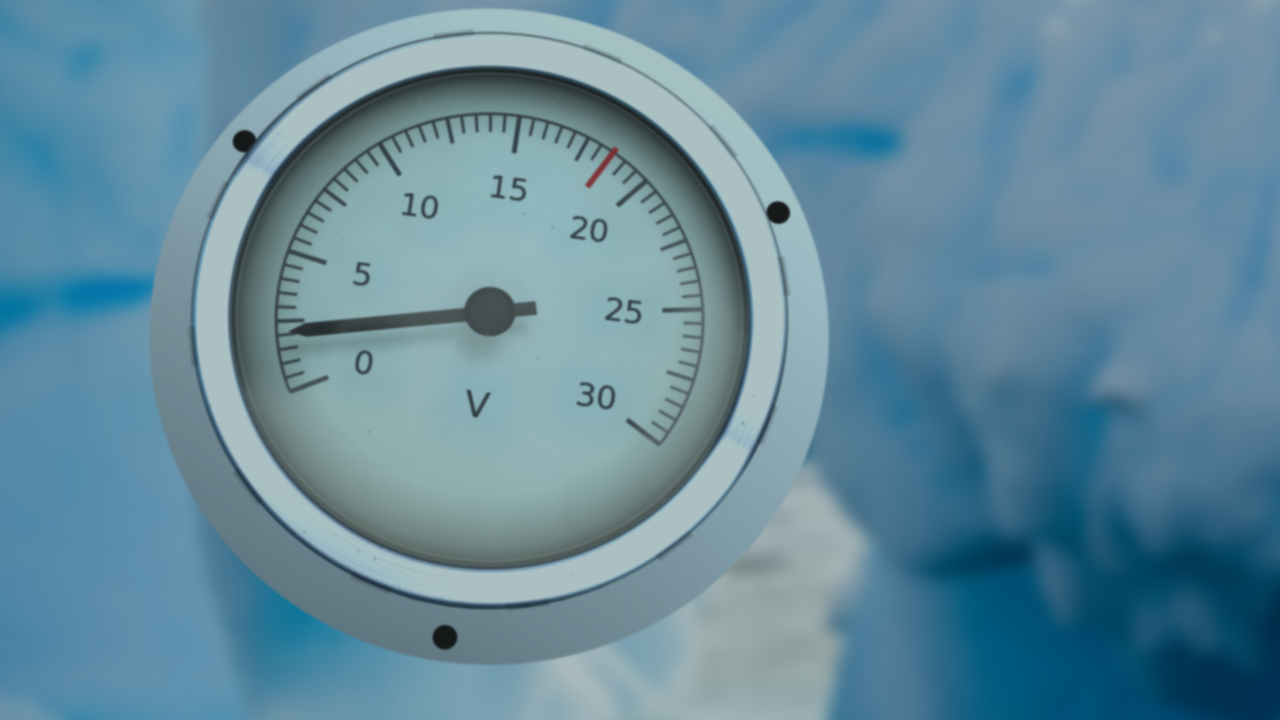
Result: 2 V
